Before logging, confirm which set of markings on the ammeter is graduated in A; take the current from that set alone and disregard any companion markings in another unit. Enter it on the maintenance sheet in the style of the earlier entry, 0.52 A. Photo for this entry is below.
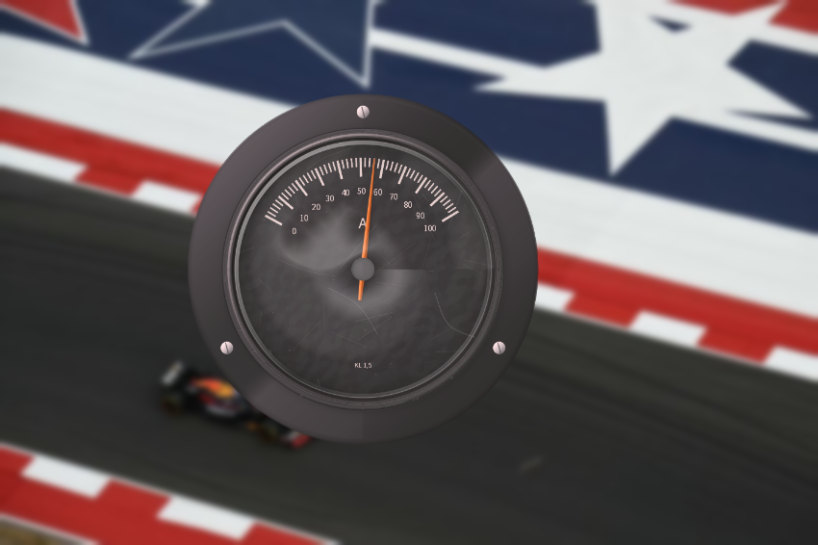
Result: 56 A
